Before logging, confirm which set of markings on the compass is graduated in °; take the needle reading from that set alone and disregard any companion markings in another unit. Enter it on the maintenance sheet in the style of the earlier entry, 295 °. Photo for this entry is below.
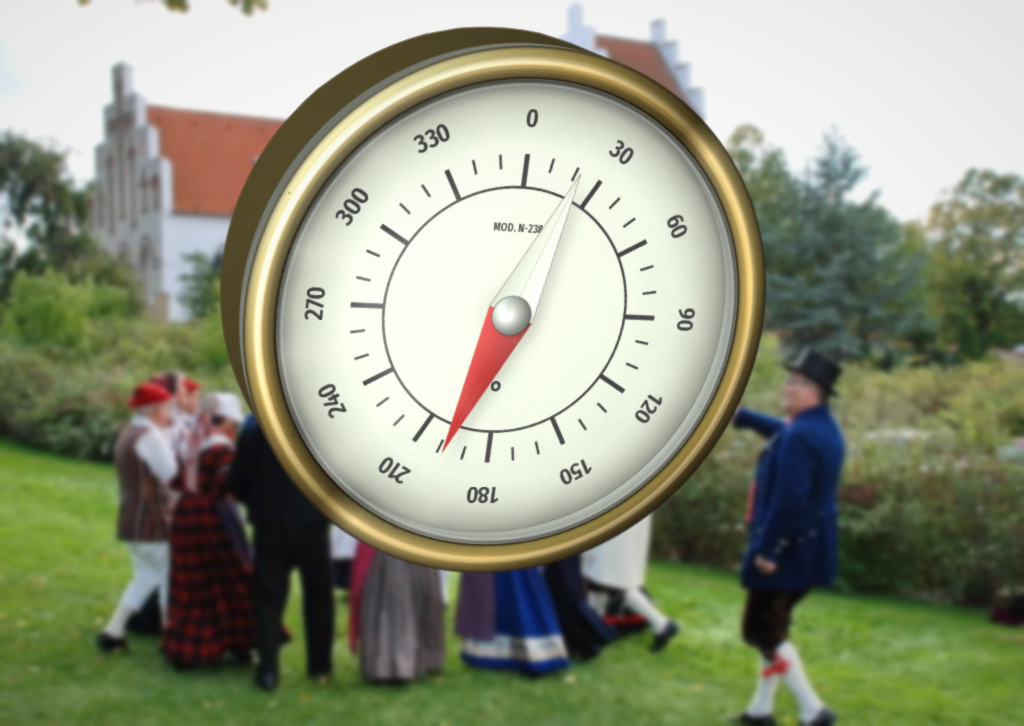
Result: 200 °
